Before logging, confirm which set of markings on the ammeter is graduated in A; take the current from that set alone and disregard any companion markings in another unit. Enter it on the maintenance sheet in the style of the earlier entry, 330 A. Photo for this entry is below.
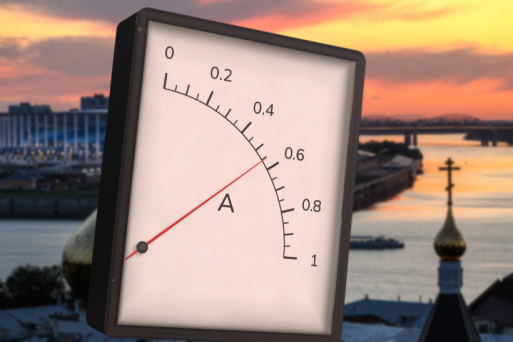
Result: 0.55 A
